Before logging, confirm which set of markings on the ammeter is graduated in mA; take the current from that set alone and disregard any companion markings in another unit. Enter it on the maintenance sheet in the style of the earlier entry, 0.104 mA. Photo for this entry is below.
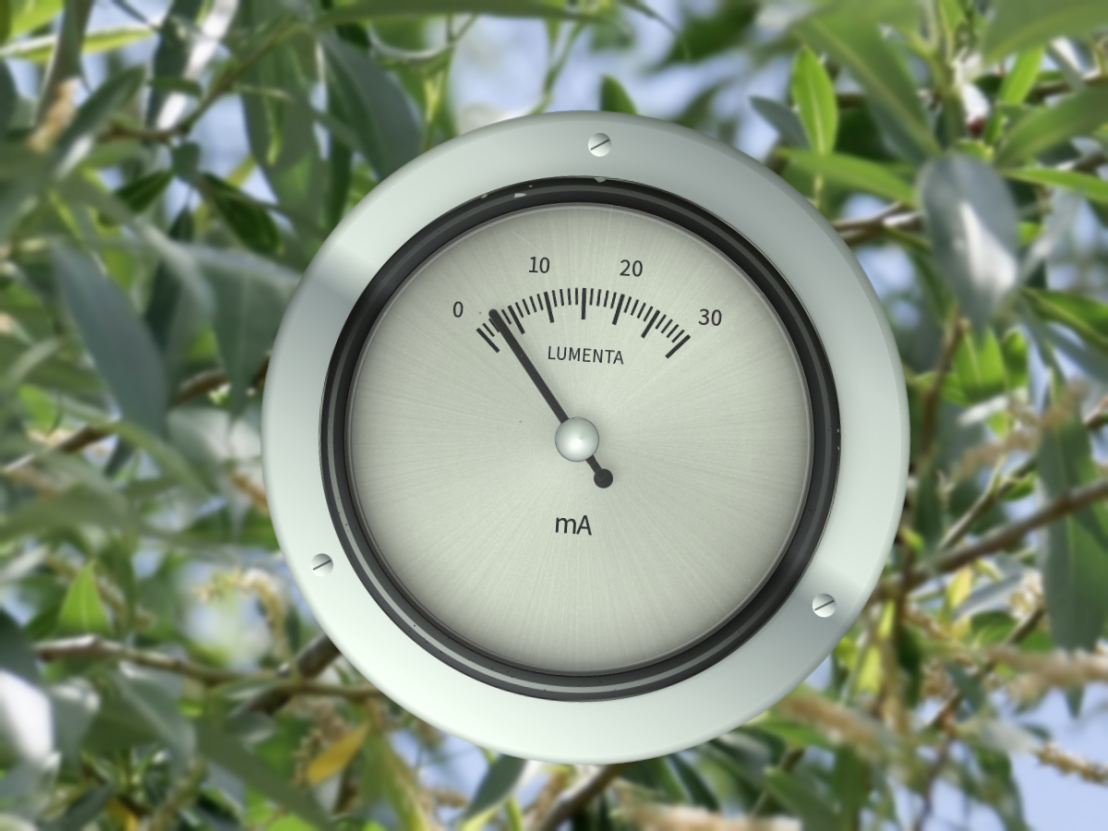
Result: 3 mA
